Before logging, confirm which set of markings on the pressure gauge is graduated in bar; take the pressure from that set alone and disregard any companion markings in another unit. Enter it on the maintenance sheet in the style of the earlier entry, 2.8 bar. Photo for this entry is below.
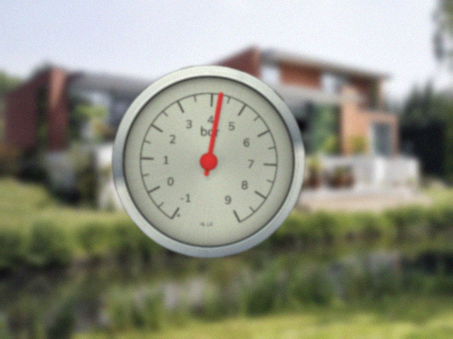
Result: 4.25 bar
